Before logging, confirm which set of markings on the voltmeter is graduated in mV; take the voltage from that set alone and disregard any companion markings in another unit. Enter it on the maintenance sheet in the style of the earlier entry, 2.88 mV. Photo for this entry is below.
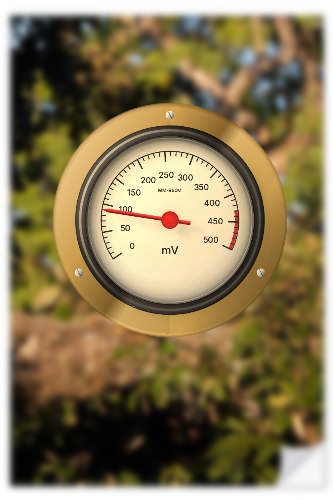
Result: 90 mV
